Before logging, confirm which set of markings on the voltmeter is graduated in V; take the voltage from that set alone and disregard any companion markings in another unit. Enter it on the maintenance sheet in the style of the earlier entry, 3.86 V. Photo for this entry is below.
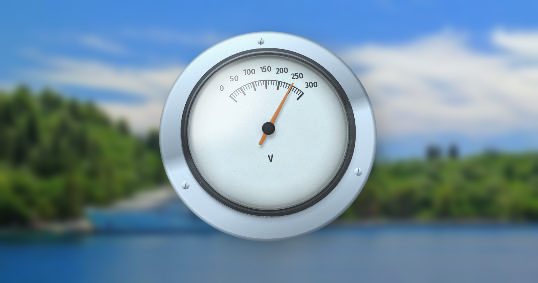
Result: 250 V
